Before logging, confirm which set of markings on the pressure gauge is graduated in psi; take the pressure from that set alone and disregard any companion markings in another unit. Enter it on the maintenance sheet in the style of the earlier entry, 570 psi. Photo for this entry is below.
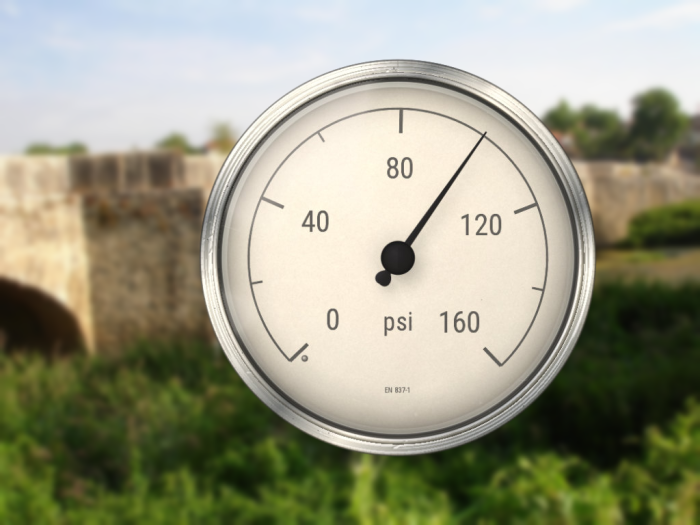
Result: 100 psi
